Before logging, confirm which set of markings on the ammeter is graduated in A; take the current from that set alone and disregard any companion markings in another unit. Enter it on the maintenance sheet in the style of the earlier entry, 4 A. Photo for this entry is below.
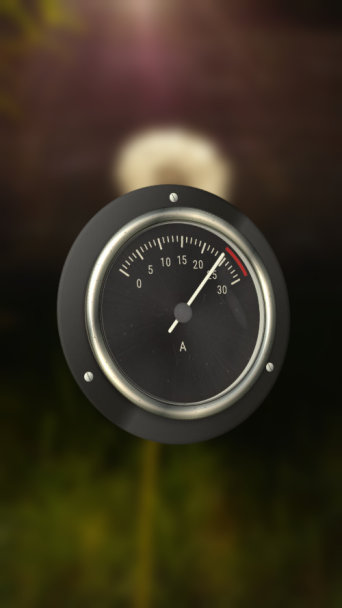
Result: 24 A
